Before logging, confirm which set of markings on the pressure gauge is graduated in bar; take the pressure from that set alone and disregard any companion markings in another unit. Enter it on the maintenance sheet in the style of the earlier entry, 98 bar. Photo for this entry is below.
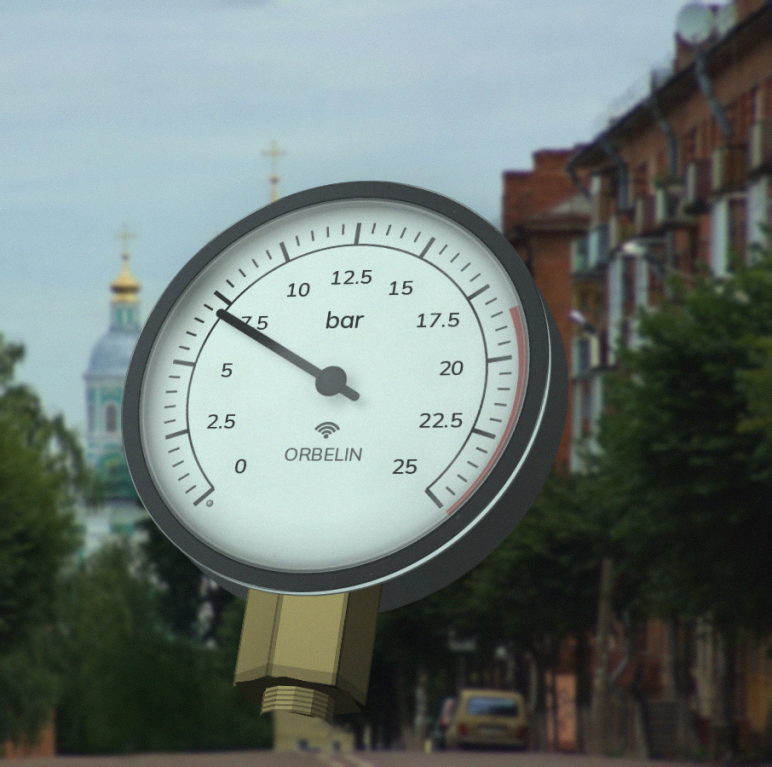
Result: 7 bar
